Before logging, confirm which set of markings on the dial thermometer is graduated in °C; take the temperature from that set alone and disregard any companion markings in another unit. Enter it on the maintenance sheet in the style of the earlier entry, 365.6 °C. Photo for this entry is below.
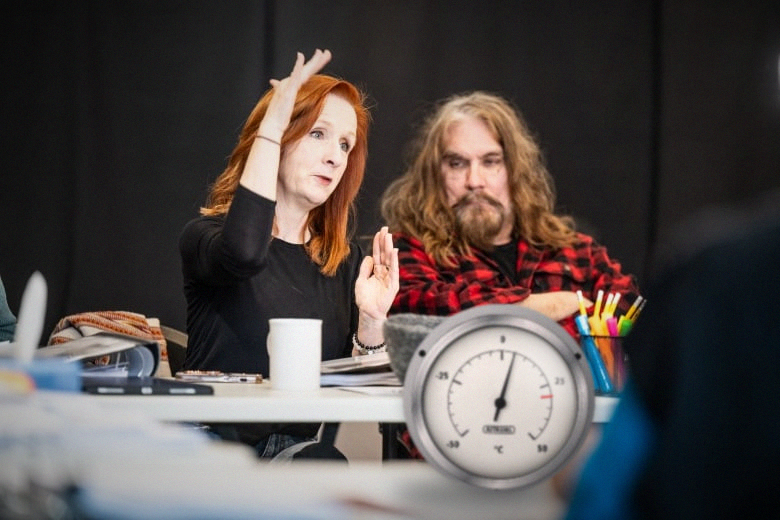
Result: 5 °C
